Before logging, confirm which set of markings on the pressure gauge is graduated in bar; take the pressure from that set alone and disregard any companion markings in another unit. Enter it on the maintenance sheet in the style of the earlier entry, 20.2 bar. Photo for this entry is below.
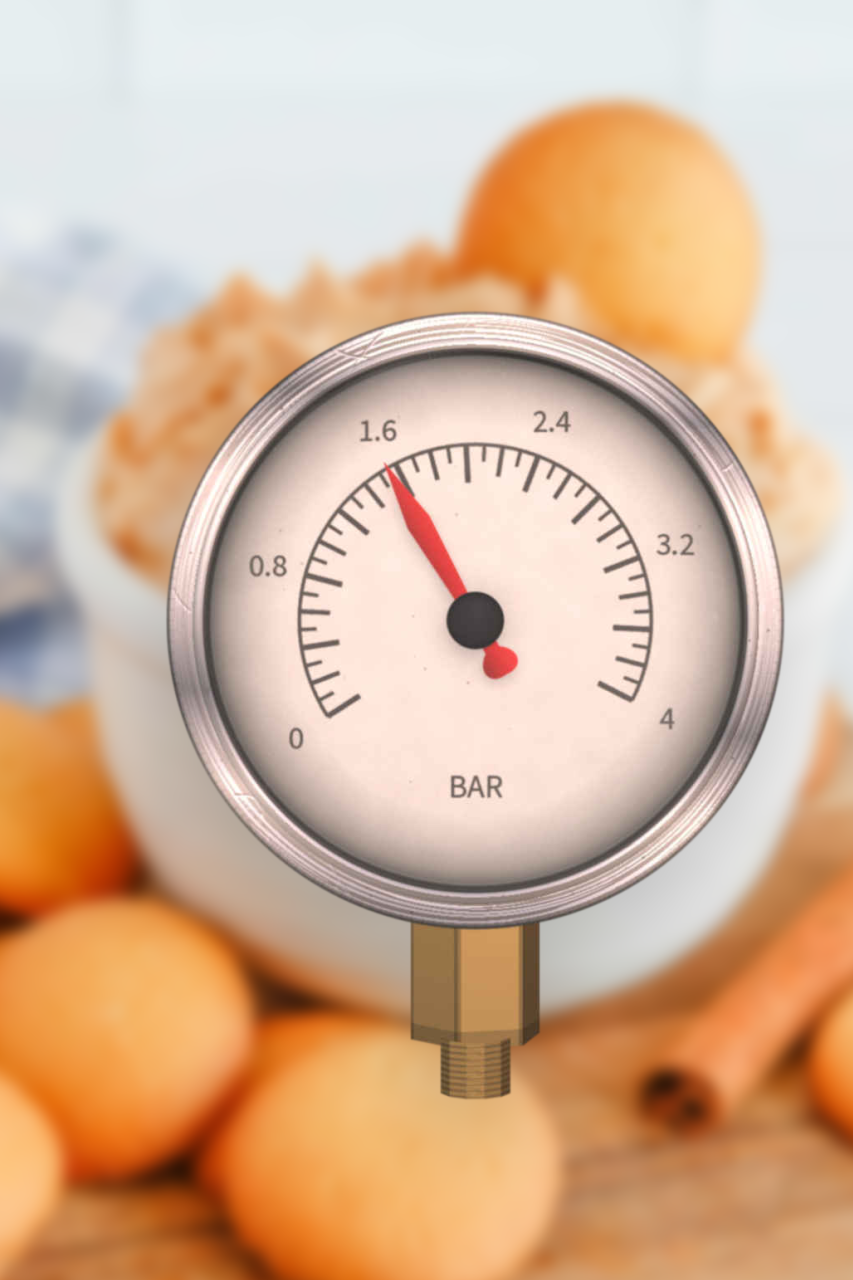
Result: 1.55 bar
